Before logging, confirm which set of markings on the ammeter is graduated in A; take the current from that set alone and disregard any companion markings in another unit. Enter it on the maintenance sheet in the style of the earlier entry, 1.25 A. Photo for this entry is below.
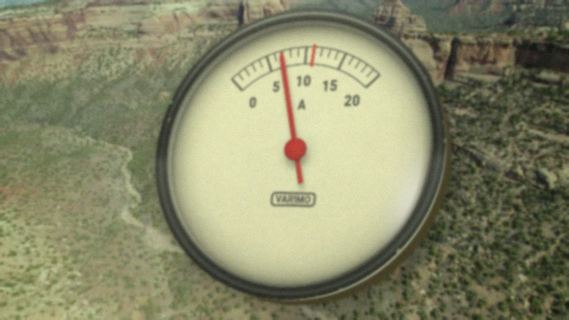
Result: 7 A
